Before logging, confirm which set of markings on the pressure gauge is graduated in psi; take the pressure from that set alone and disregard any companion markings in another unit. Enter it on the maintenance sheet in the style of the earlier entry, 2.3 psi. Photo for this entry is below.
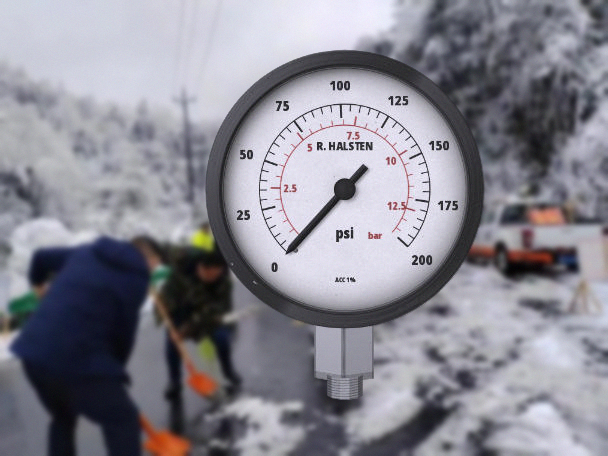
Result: 0 psi
